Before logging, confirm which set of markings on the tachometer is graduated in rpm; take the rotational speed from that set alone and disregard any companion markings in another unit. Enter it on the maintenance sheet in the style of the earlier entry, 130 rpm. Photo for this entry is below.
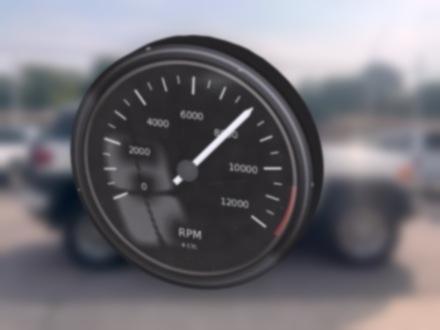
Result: 8000 rpm
